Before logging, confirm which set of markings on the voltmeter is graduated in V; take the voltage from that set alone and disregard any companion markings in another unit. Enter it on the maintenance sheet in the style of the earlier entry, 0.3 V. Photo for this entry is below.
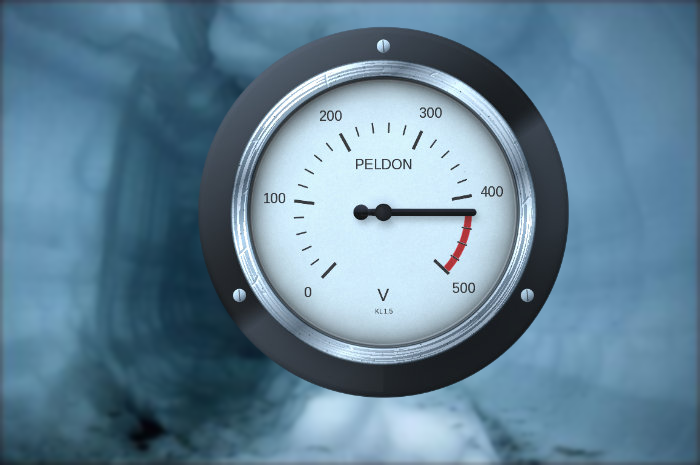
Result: 420 V
